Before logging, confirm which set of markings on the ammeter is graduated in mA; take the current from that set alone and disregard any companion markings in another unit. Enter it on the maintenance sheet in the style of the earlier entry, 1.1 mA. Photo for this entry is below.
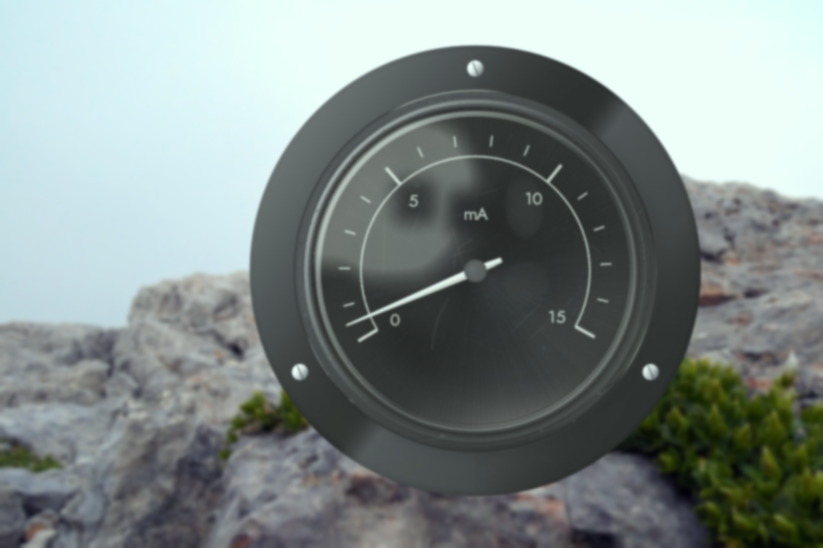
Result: 0.5 mA
